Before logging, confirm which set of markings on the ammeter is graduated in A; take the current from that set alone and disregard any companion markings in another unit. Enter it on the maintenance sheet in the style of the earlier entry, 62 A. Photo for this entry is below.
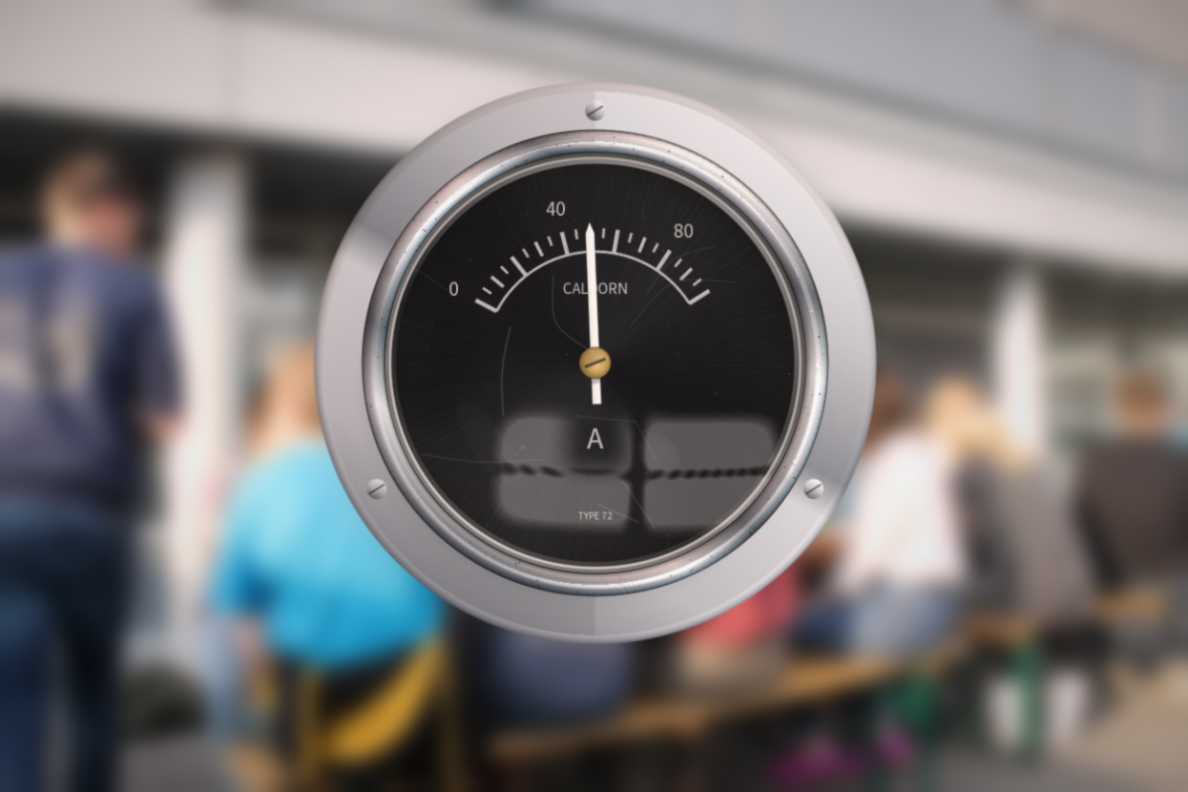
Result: 50 A
